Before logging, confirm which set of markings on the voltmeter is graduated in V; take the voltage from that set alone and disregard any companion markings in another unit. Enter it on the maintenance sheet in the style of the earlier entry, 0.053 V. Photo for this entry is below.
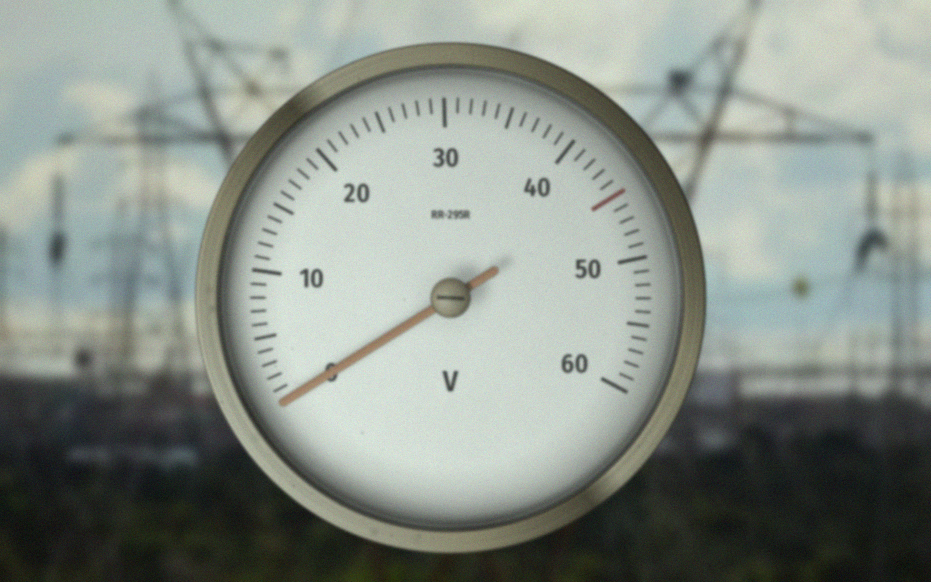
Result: 0 V
